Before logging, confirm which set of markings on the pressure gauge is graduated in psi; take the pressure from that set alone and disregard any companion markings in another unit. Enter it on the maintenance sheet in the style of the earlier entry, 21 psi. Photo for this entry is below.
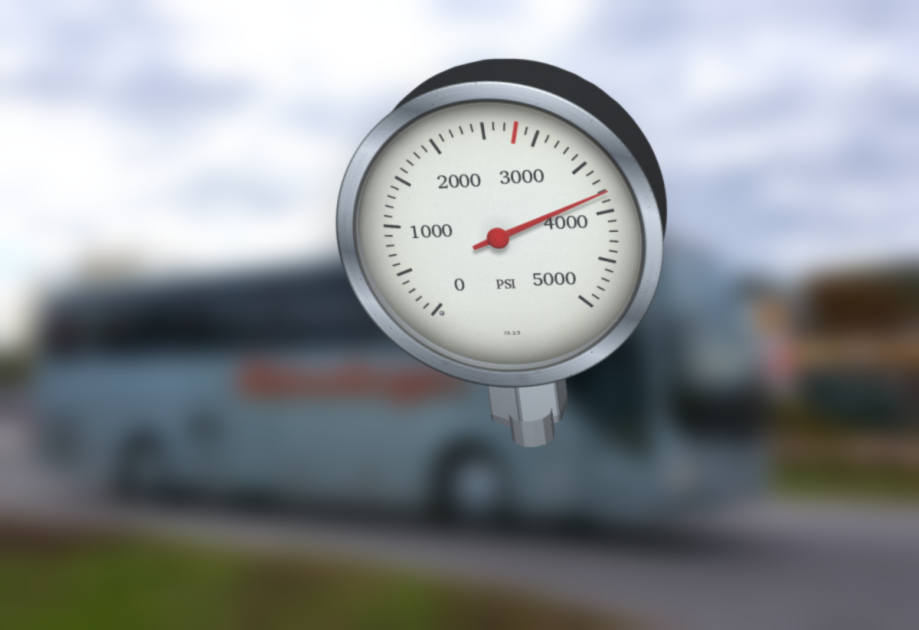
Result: 3800 psi
